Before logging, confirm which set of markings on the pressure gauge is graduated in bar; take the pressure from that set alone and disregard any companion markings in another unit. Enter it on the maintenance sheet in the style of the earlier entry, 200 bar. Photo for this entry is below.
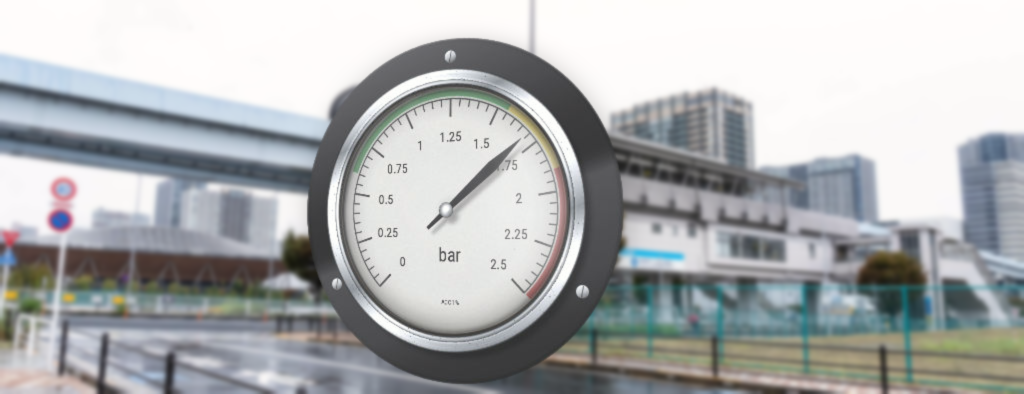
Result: 1.7 bar
